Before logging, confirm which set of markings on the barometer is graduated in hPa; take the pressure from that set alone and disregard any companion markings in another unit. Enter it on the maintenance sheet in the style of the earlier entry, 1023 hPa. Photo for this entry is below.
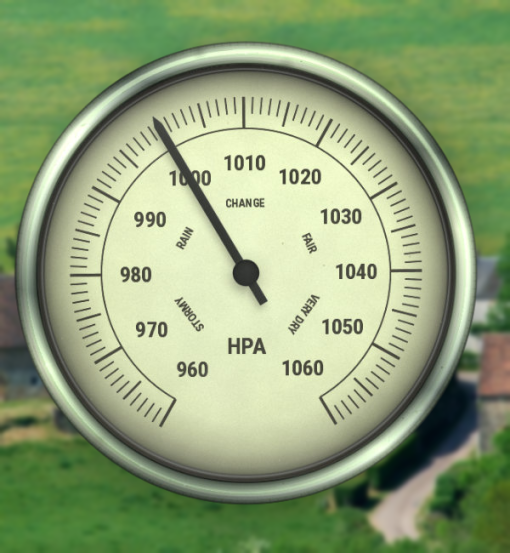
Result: 1000 hPa
